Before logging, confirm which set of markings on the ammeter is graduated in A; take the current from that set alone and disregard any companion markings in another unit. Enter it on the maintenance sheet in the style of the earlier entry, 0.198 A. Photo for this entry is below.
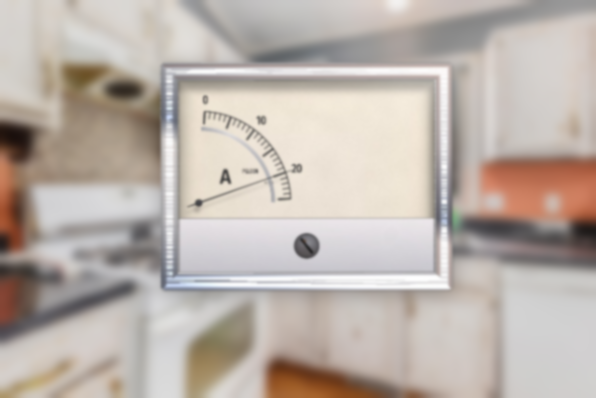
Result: 20 A
